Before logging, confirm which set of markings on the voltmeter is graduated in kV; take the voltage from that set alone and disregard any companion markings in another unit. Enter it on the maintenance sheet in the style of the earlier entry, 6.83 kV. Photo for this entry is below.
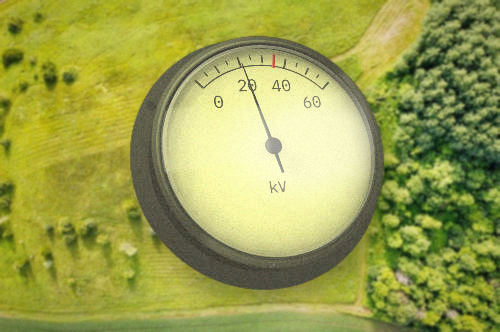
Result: 20 kV
